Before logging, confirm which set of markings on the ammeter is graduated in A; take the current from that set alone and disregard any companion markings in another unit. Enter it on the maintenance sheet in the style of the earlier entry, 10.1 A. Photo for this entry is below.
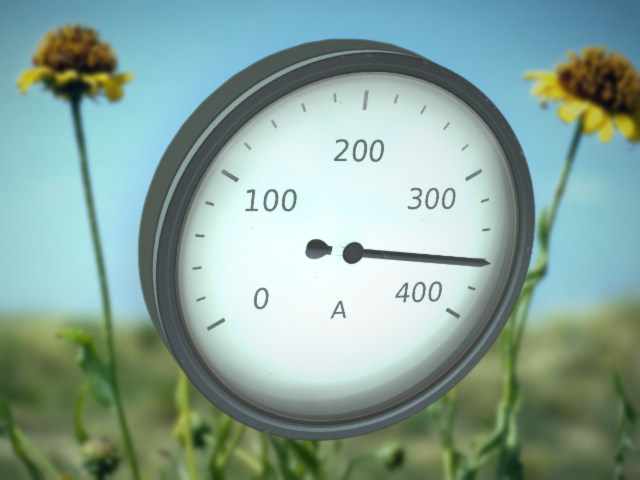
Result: 360 A
